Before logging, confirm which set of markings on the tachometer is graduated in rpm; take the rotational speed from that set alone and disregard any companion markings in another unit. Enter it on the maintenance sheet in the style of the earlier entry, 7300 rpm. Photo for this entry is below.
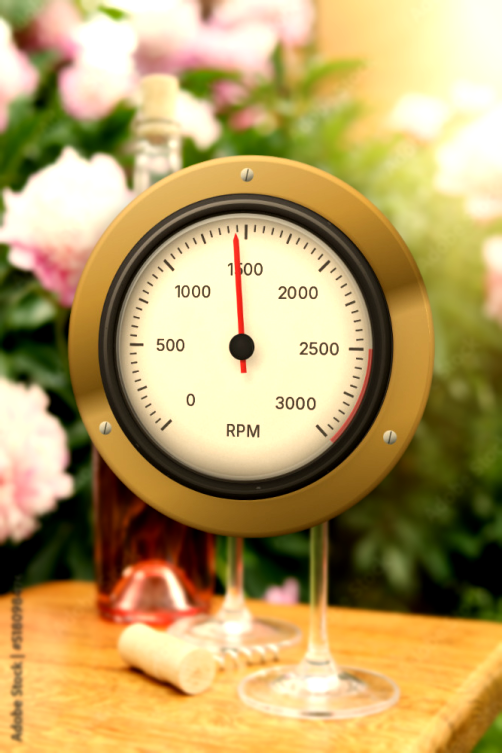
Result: 1450 rpm
